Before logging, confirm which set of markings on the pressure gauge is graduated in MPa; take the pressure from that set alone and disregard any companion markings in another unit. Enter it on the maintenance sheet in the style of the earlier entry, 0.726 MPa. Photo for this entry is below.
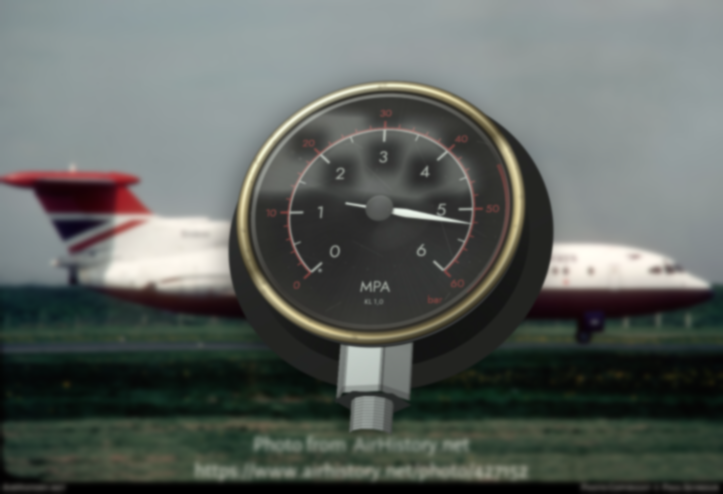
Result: 5.25 MPa
